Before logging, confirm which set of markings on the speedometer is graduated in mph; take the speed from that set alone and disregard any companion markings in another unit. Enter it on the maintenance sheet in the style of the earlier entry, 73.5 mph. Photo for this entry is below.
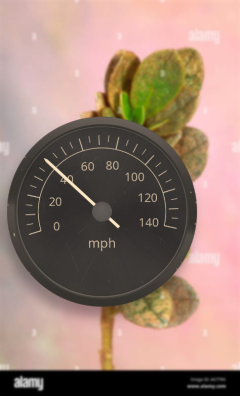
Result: 40 mph
